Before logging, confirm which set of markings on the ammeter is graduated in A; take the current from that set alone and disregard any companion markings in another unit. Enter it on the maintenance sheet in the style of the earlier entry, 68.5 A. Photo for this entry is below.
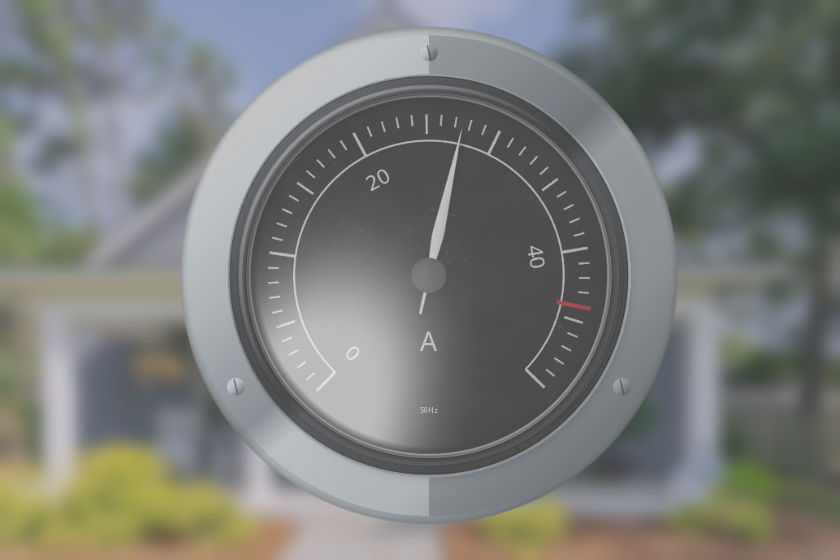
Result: 27.5 A
